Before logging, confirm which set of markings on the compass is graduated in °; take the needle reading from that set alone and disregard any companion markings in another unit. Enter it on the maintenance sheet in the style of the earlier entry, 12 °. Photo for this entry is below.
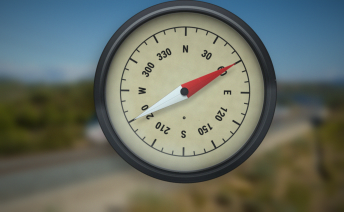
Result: 60 °
